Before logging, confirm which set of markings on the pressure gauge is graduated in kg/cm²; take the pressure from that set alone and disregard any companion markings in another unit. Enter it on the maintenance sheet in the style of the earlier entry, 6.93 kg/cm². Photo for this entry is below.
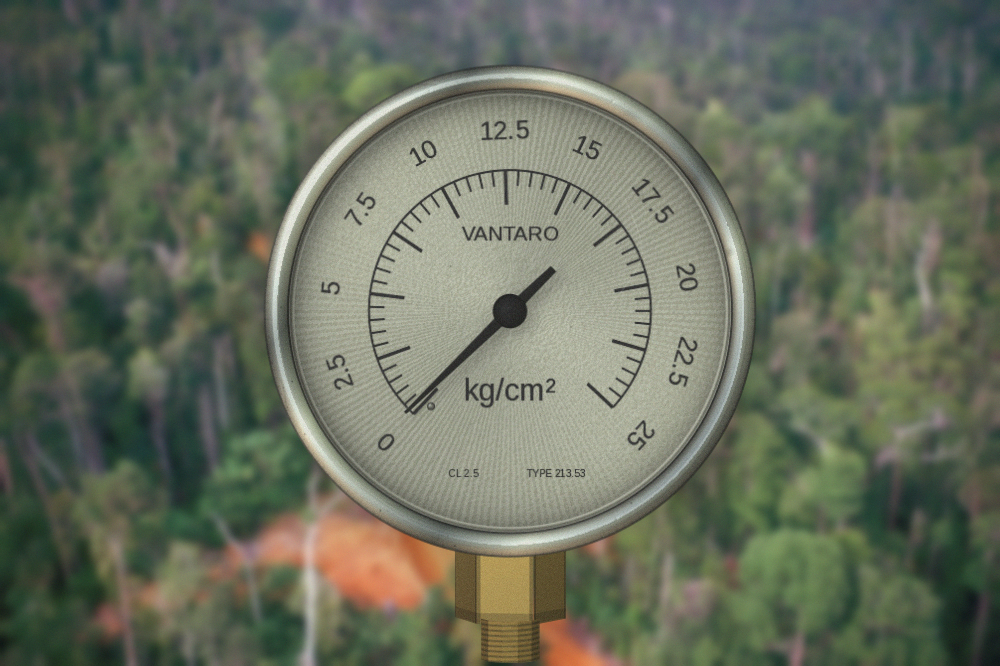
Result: 0.25 kg/cm²
